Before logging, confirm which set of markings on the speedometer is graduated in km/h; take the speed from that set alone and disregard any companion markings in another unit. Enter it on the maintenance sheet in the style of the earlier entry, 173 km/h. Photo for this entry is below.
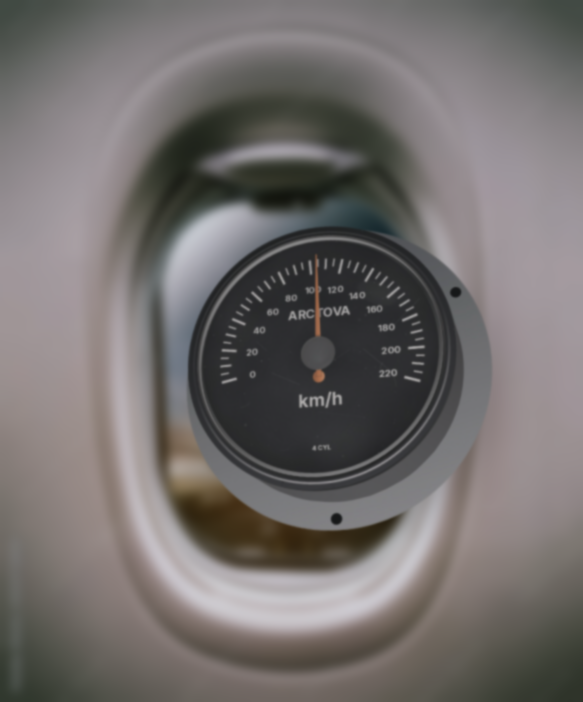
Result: 105 km/h
